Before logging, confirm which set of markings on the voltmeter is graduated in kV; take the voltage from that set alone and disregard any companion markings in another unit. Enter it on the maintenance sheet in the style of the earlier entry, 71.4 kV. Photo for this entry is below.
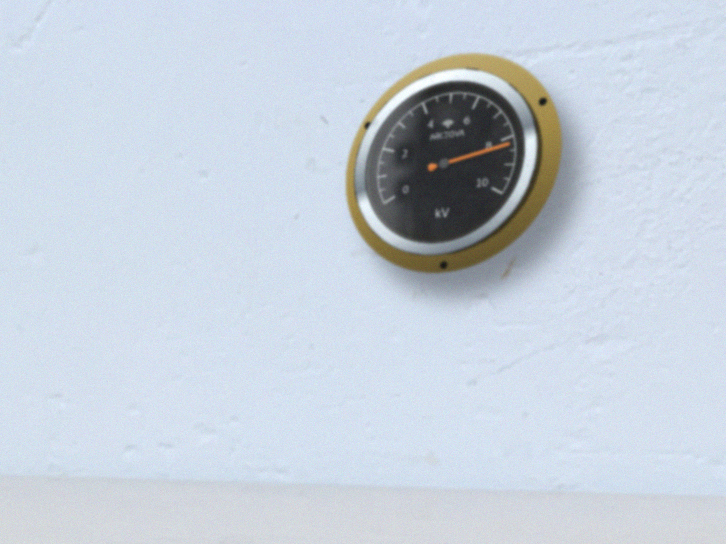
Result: 8.25 kV
